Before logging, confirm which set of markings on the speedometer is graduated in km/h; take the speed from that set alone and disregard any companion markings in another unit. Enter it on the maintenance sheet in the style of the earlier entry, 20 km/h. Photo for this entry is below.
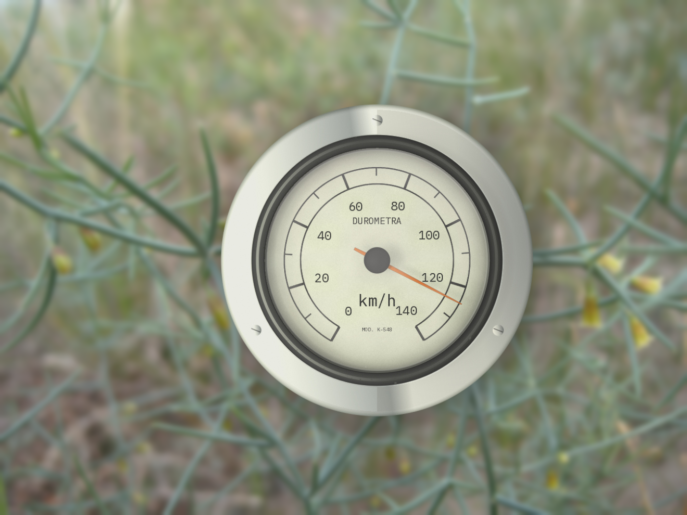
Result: 125 km/h
